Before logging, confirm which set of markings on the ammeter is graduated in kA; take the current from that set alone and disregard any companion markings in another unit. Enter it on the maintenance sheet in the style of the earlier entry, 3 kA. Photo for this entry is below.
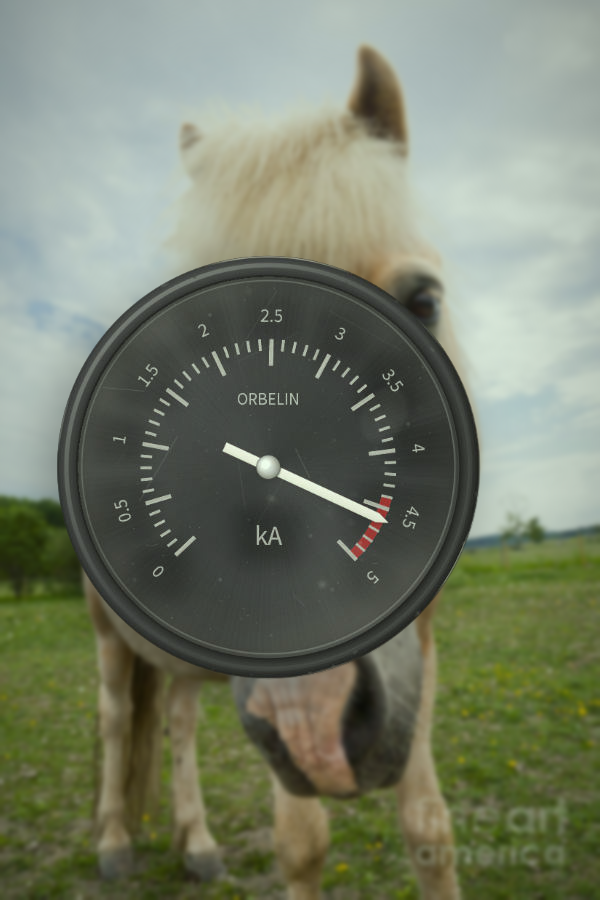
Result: 4.6 kA
